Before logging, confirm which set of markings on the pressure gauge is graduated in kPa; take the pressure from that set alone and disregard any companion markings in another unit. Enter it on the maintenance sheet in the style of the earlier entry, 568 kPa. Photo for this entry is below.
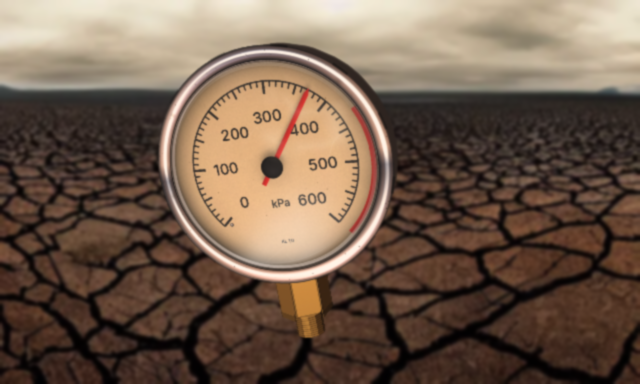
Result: 370 kPa
